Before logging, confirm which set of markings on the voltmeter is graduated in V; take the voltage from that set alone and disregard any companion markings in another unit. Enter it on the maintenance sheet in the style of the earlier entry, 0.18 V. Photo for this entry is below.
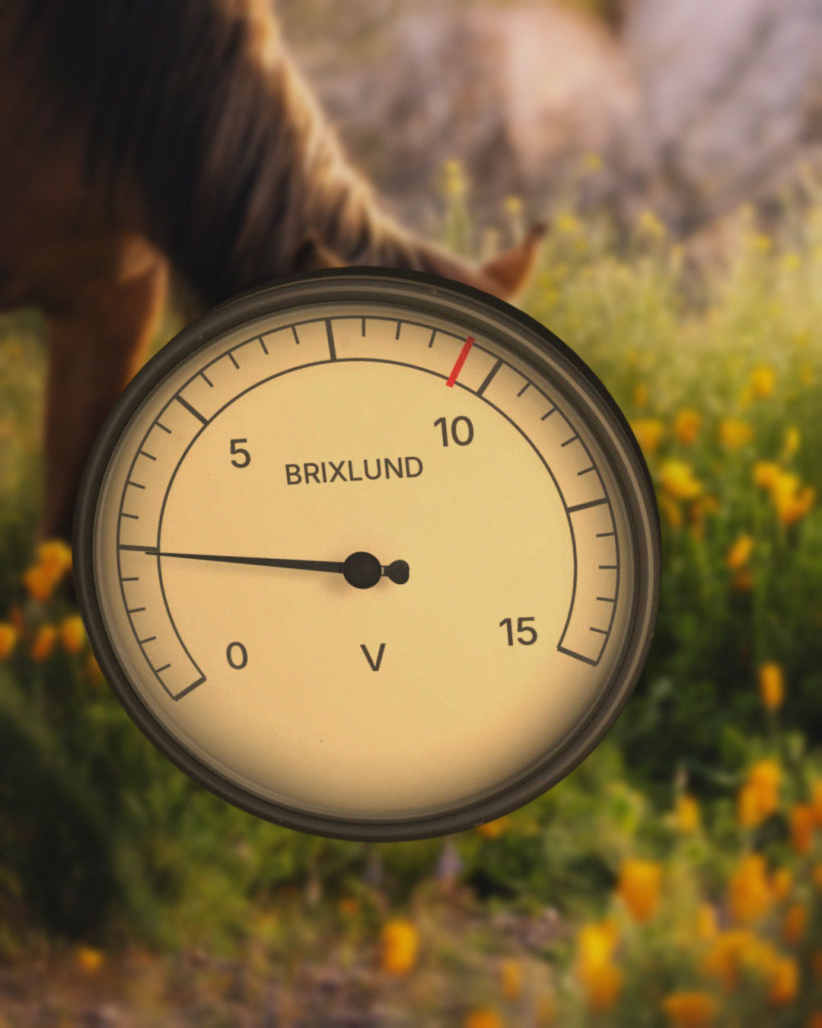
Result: 2.5 V
